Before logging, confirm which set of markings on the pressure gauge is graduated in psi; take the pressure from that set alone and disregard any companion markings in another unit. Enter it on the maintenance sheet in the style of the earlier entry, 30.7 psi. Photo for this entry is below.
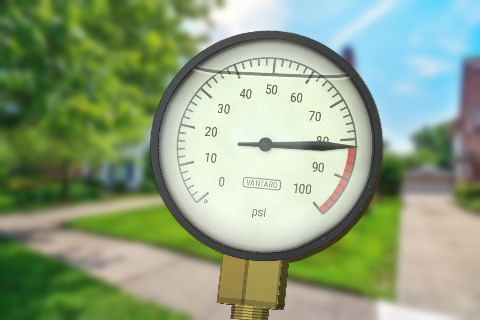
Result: 82 psi
